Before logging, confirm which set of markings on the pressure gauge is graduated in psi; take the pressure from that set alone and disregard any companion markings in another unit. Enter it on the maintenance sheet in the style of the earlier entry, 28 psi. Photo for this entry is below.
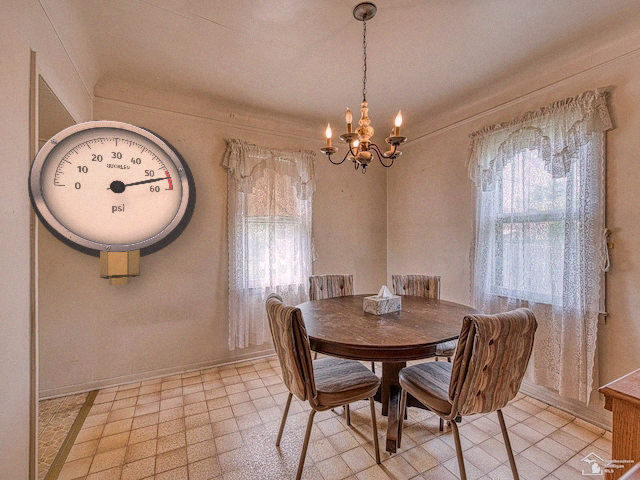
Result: 55 psi
